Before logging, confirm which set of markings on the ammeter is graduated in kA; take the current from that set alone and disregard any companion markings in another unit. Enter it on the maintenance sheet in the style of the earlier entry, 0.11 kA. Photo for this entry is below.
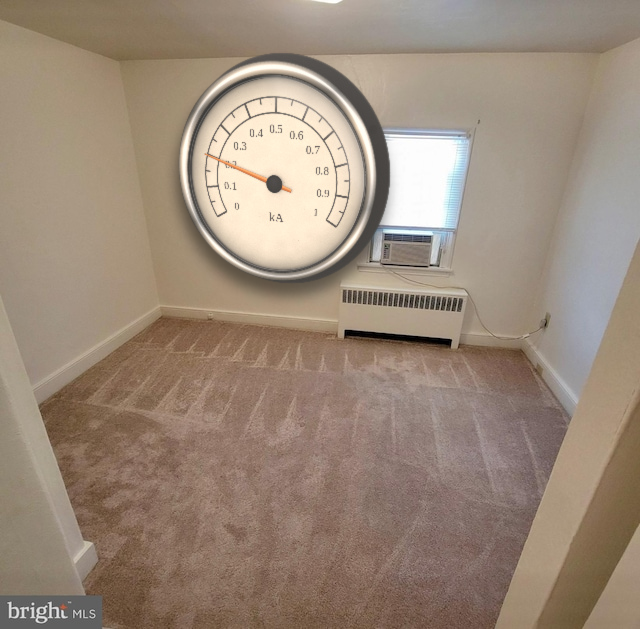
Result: 0.2 kA
